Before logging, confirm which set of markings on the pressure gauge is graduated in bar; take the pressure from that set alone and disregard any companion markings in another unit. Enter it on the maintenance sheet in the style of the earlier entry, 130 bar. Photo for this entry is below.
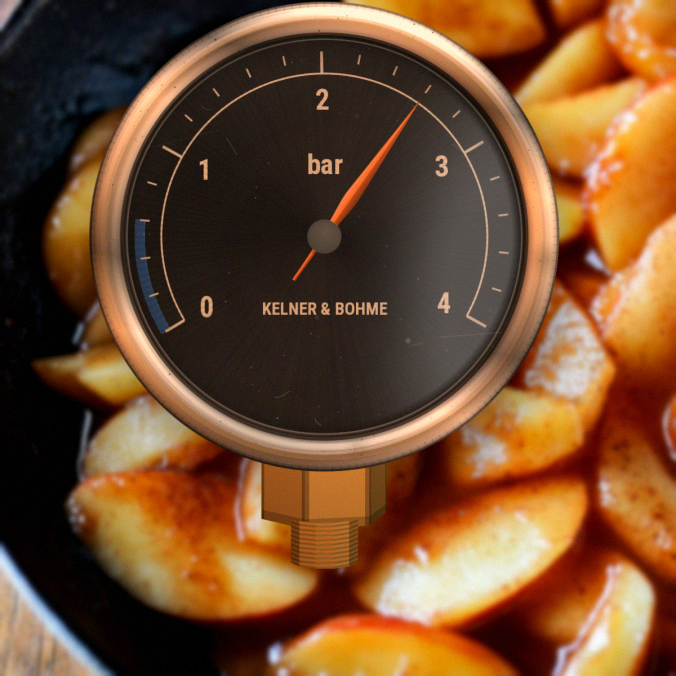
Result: 2.6 bar
